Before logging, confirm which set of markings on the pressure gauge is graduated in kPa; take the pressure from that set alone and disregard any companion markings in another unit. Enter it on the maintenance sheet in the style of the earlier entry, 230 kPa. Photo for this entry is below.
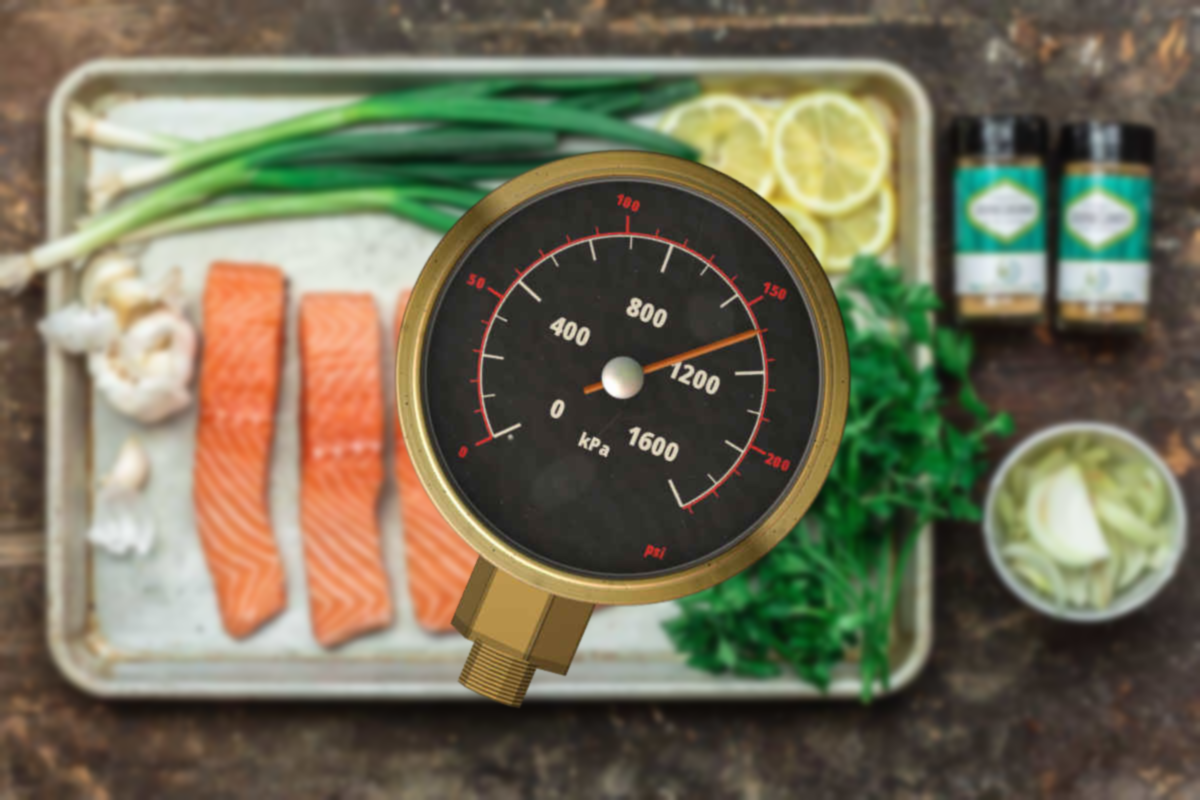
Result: 1100 kPa
